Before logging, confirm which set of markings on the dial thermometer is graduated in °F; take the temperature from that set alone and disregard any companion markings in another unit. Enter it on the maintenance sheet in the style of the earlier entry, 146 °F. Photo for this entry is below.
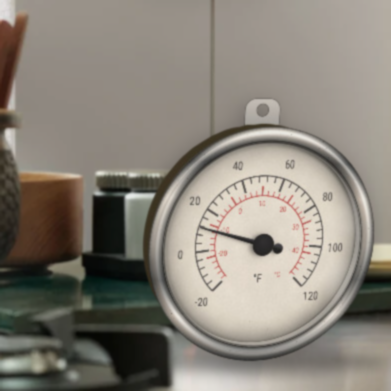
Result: 12 °F
